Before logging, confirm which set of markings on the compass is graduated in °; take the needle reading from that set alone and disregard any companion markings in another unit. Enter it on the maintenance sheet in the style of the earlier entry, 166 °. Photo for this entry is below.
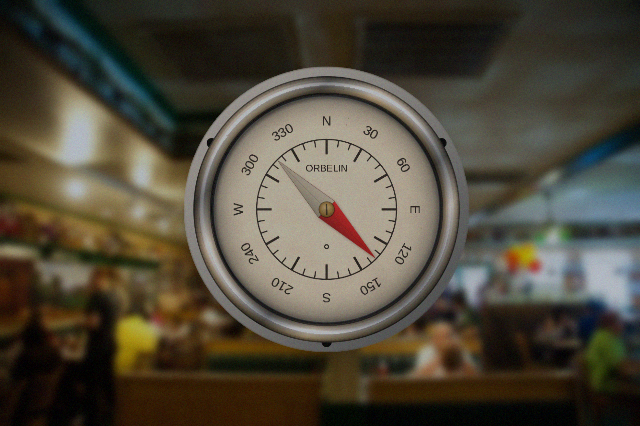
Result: 135 °
